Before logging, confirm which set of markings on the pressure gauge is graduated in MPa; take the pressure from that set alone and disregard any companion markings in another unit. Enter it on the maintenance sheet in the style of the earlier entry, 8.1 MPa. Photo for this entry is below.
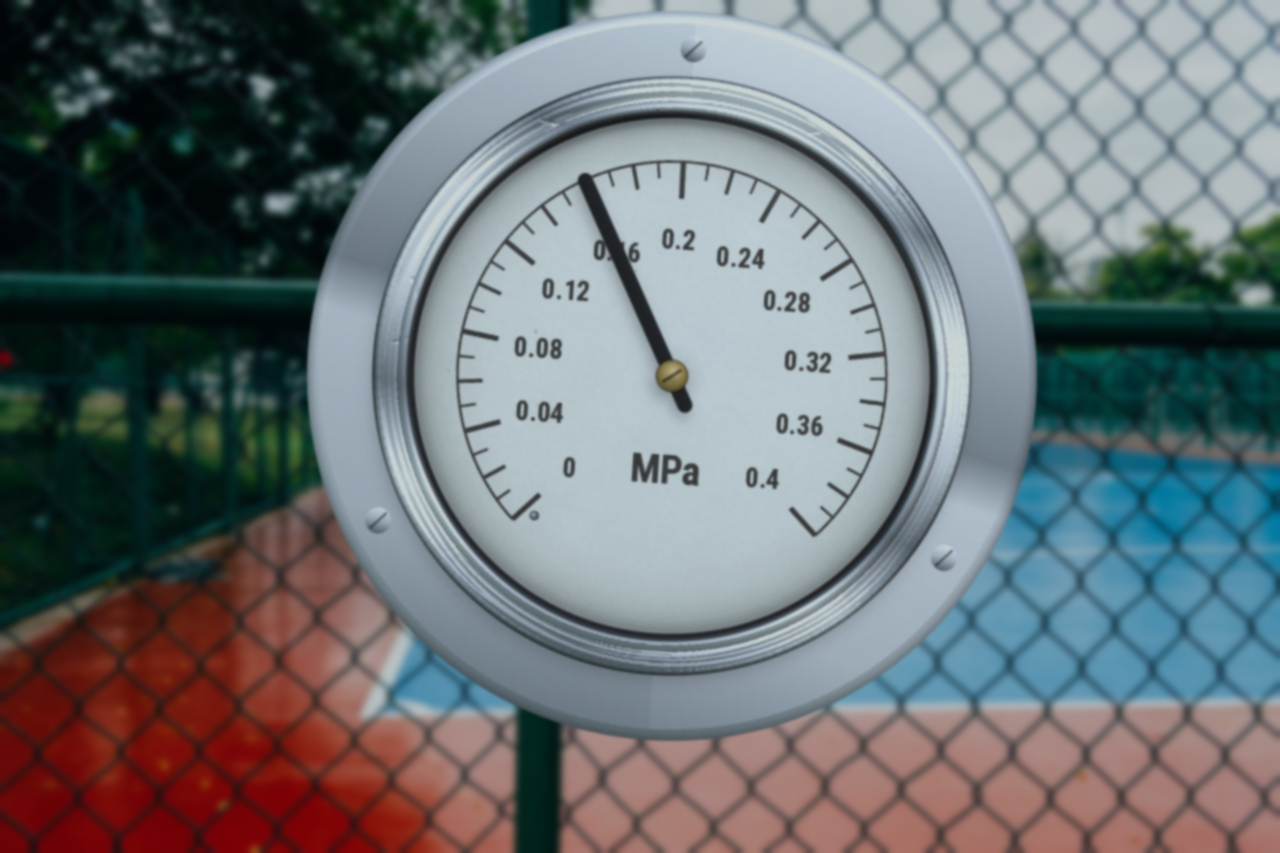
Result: 0.16 MPa
